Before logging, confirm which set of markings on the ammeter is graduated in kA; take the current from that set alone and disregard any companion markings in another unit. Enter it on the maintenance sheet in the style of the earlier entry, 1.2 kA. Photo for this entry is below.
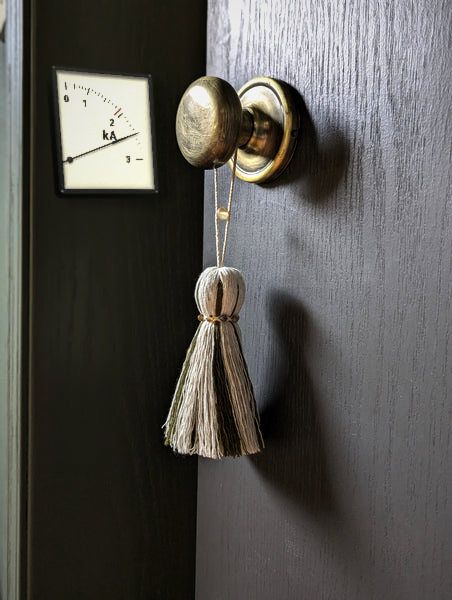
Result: 2.5 kA
